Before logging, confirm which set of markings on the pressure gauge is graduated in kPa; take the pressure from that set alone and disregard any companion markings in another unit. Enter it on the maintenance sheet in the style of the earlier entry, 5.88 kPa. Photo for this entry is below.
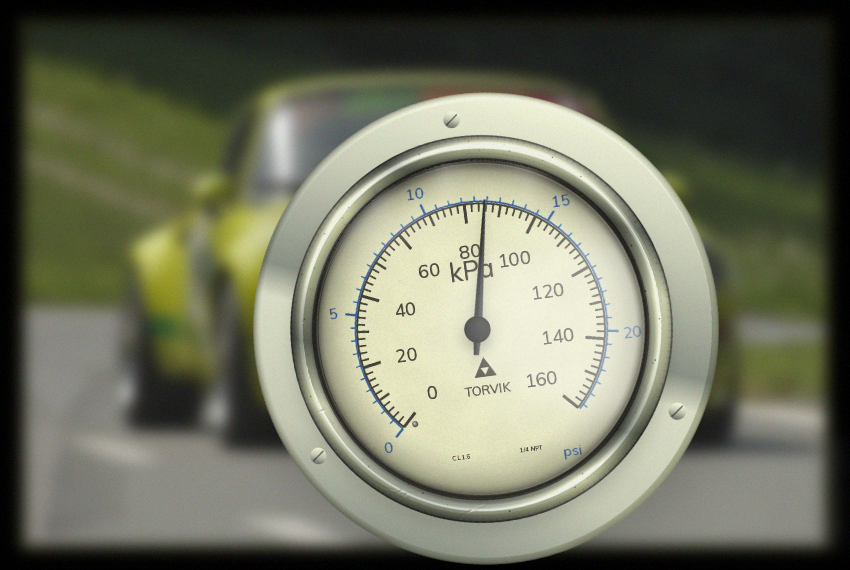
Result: 86 kPa
